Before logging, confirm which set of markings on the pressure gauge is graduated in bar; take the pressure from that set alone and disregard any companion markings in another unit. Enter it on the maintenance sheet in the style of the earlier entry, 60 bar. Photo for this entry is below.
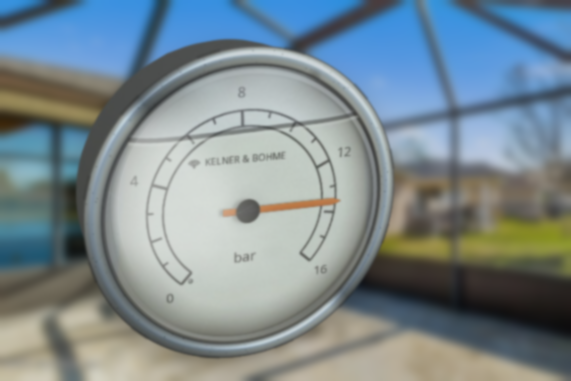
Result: 13.5 bar
